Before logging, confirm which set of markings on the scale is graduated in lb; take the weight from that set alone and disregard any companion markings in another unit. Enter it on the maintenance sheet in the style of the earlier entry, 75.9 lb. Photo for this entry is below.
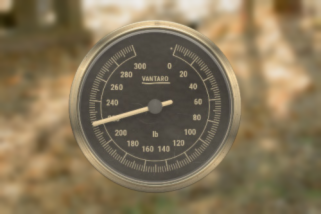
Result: 220 lb
